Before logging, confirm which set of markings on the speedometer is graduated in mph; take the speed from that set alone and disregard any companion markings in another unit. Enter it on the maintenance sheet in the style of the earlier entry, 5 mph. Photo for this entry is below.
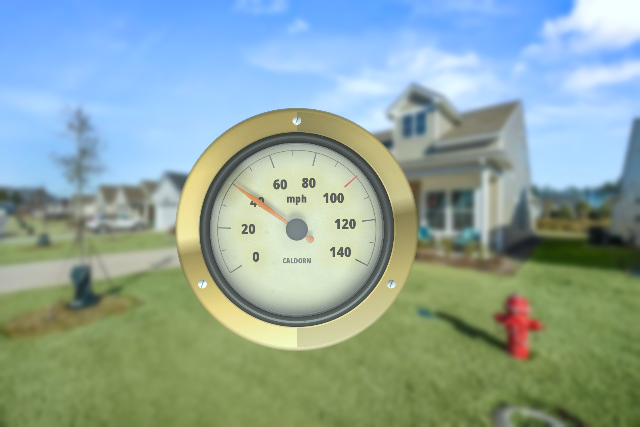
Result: 40 mph
